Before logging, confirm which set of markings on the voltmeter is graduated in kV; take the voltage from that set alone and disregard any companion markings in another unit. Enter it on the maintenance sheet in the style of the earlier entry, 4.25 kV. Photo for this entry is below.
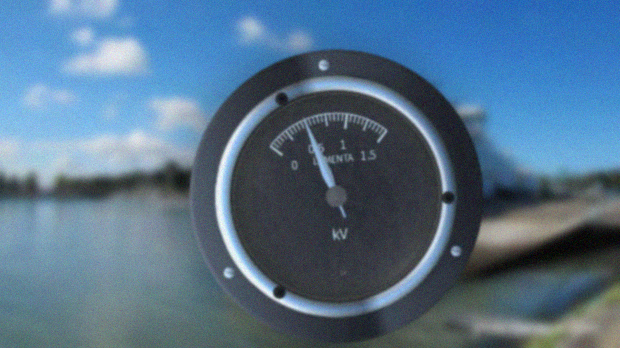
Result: 0.5 kV
